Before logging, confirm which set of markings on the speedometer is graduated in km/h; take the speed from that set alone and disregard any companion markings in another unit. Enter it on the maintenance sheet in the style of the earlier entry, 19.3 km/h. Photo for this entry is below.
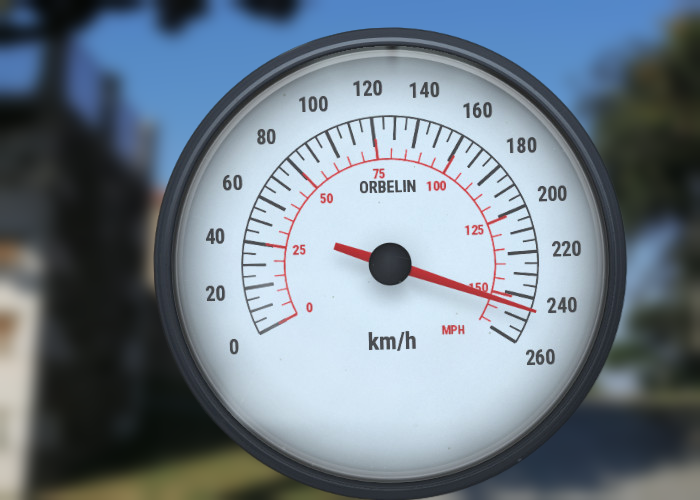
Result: 245 km/h
